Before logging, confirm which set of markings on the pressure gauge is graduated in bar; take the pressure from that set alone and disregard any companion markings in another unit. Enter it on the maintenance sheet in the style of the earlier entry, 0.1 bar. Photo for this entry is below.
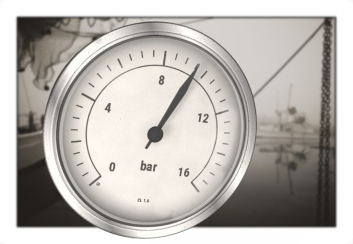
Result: 9.5 bar
